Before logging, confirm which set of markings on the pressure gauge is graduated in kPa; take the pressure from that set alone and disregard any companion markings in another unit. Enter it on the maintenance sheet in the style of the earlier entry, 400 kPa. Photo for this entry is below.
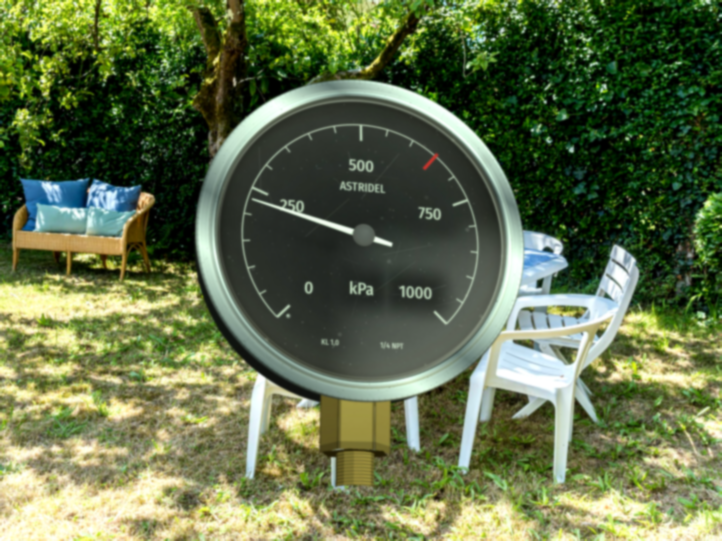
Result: 225 kPa
